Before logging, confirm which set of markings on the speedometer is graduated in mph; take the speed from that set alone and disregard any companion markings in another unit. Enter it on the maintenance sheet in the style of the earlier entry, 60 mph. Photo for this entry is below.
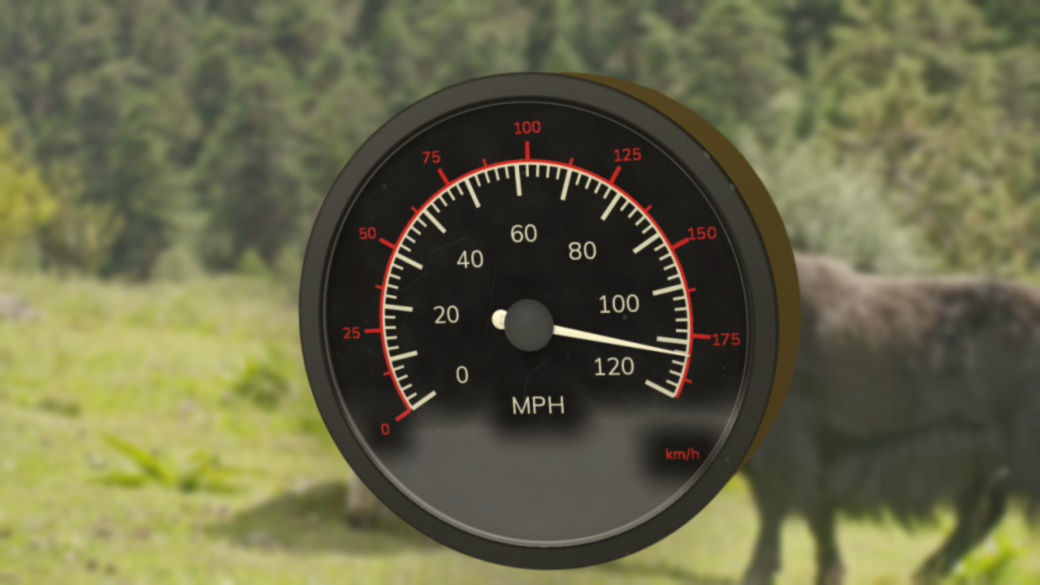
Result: 112 mph
